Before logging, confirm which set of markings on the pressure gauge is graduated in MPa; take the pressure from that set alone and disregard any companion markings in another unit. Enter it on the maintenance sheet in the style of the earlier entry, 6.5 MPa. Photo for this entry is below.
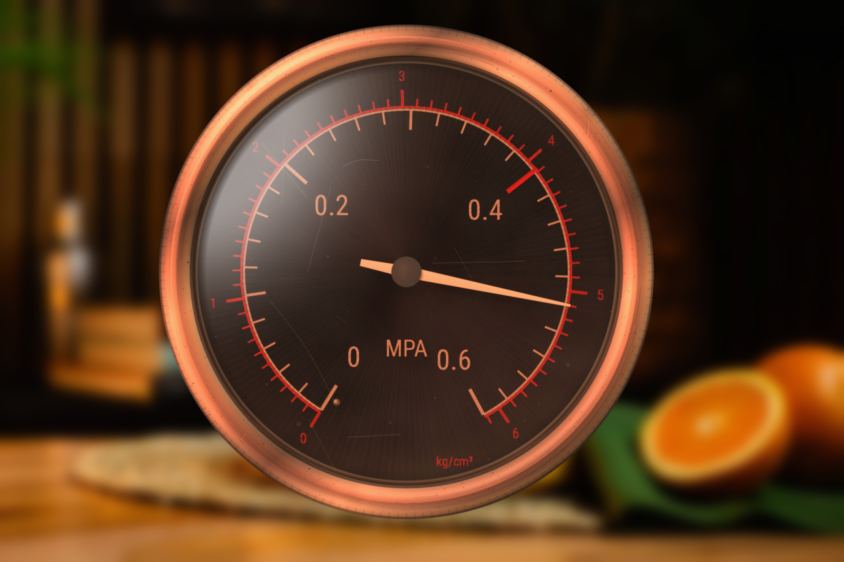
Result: 0.5 MPa
